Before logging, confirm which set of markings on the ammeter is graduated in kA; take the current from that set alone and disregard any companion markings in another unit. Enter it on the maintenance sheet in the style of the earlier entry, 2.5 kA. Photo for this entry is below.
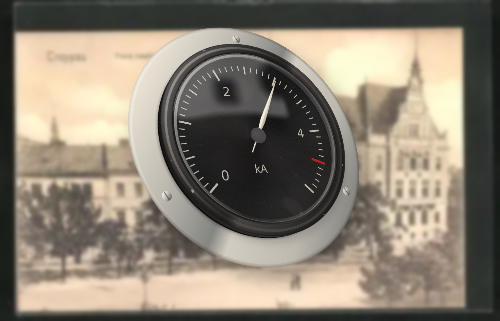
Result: 3 kA
